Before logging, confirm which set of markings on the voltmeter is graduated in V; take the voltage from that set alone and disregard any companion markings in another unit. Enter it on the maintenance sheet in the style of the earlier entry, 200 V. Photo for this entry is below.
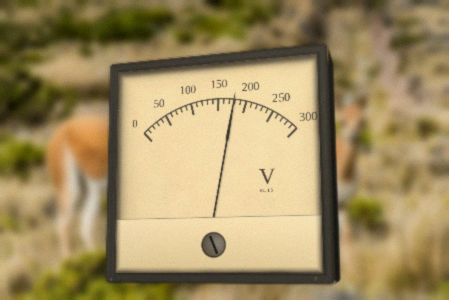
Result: 180 V
